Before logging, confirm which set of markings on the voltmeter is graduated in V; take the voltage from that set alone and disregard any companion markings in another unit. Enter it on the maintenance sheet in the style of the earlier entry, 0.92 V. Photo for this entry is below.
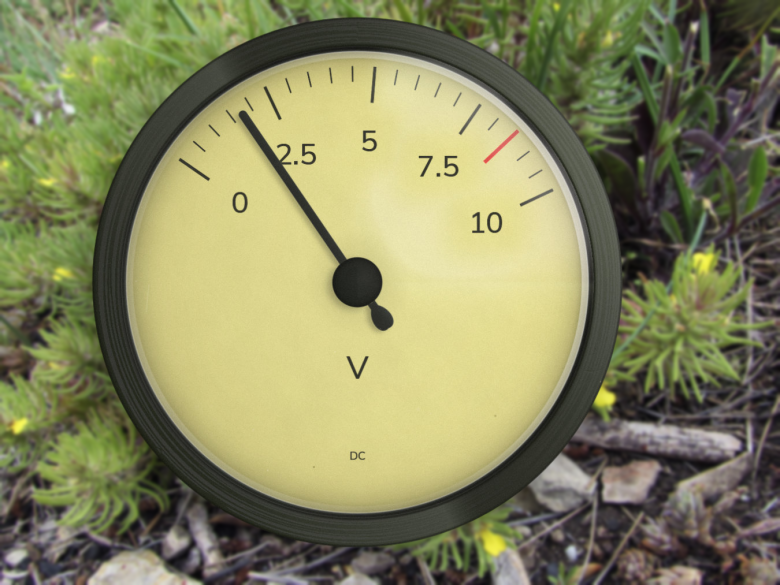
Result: 1.75 V
